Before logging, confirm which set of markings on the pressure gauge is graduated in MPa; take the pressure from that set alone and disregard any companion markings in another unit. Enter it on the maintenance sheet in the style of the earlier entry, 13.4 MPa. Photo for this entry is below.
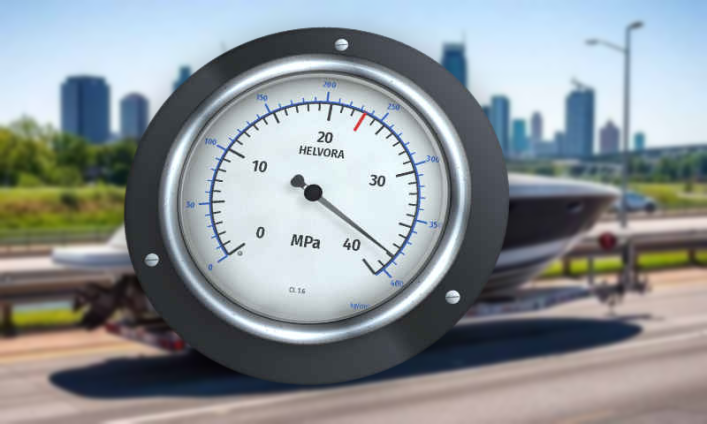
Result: 38 MPa
